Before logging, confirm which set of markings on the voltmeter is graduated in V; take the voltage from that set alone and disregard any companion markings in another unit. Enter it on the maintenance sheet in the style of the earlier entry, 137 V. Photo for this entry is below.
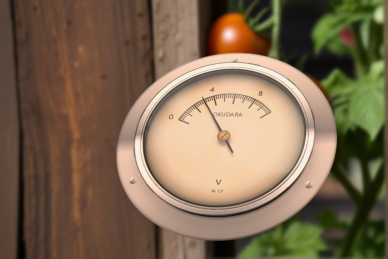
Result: 3 V
